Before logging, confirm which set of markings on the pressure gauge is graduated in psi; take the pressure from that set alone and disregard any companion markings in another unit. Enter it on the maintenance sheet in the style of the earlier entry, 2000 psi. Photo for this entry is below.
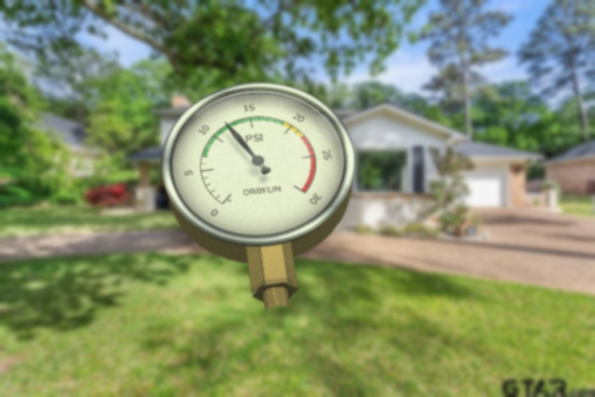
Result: 12 psi
